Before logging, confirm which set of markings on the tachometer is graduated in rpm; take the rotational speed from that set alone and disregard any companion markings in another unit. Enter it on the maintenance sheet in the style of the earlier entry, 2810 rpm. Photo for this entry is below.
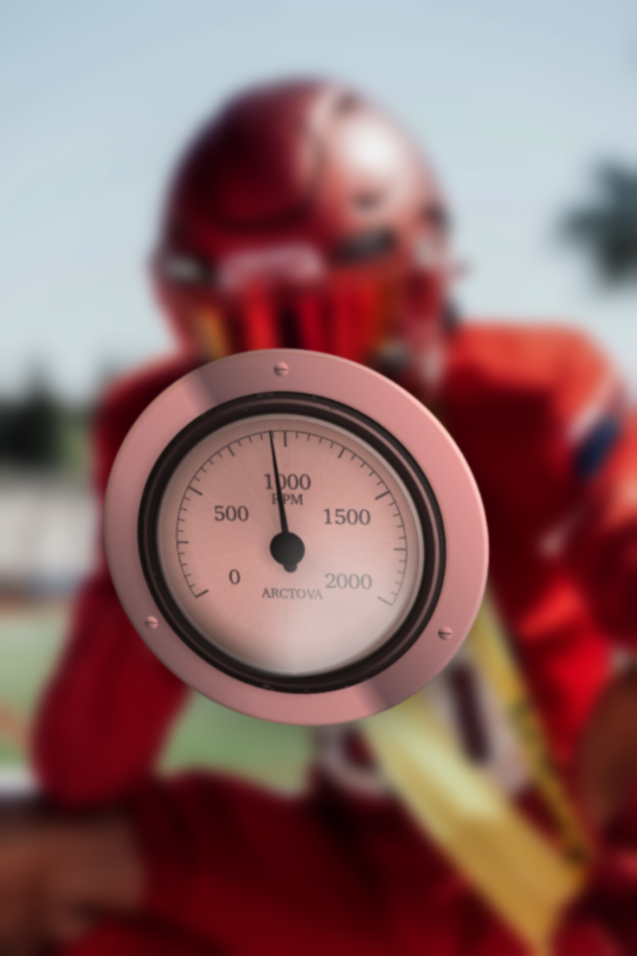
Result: 950 rpm
